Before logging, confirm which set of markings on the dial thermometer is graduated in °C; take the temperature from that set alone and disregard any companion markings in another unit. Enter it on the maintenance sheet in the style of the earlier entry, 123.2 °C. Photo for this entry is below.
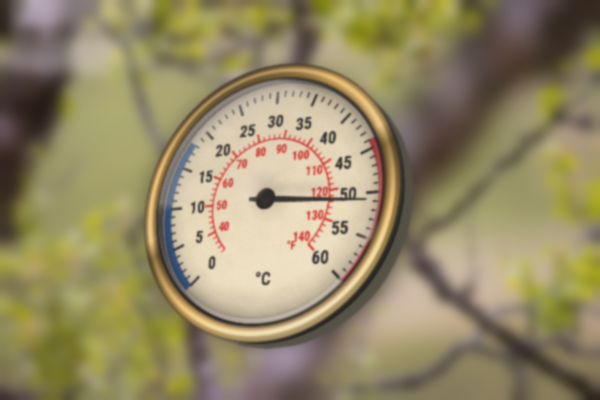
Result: 51 °C
